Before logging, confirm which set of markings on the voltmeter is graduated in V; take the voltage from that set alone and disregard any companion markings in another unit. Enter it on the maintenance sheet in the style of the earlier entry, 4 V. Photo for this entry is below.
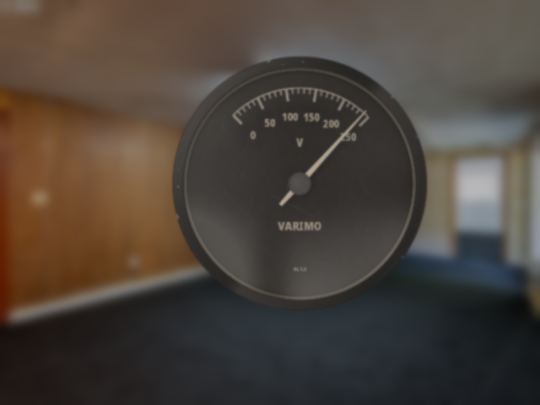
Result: 240 V
